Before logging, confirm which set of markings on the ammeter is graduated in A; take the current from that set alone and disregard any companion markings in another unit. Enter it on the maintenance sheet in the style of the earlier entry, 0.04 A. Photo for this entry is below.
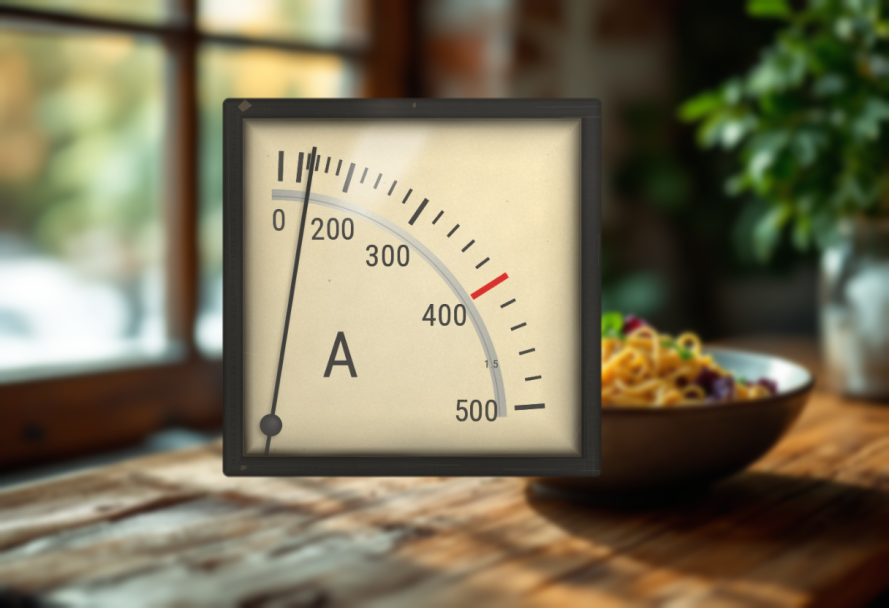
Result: 130 A
